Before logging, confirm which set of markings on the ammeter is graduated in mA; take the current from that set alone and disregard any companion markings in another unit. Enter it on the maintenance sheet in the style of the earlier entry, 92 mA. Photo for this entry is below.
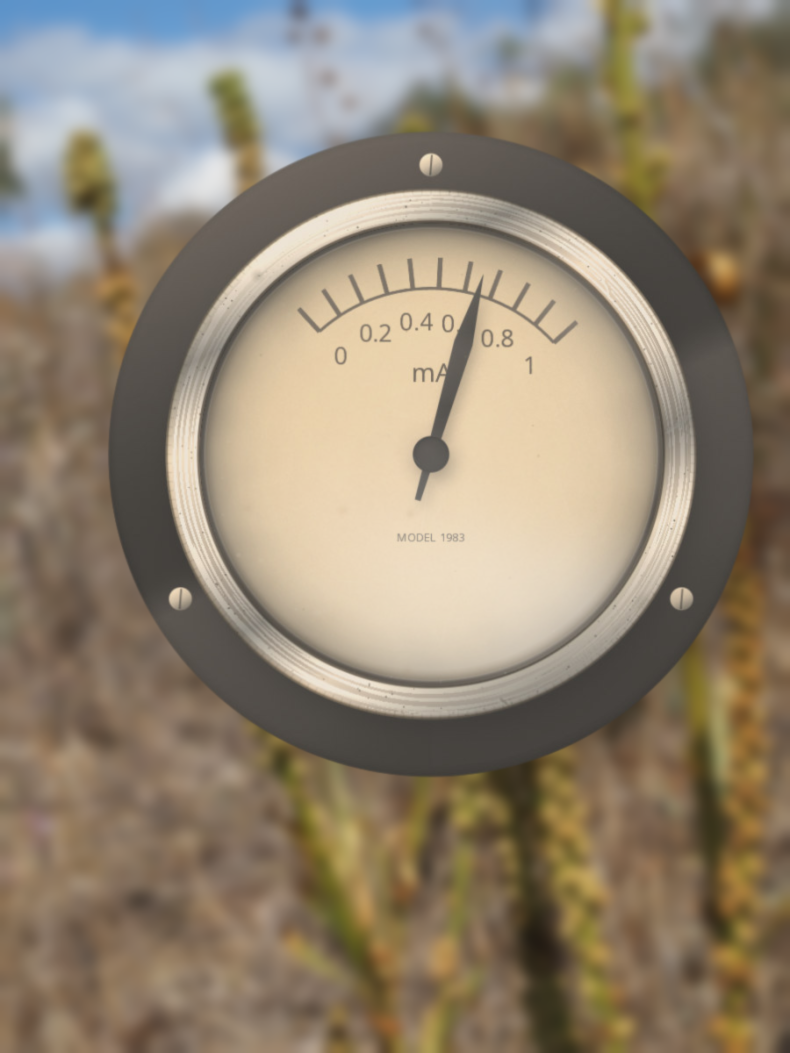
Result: 0.65 mA
